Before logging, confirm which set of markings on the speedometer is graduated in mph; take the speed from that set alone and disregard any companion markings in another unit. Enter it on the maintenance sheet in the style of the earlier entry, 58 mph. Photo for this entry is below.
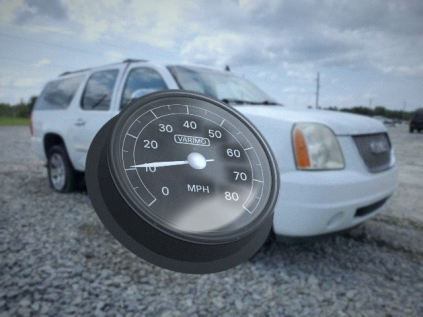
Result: 10 mph
